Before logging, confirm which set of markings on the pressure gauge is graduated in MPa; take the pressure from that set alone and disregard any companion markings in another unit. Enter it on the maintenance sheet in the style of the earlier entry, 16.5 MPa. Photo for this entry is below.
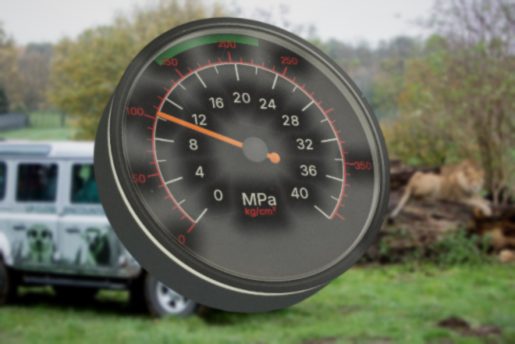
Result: 10 MPa
